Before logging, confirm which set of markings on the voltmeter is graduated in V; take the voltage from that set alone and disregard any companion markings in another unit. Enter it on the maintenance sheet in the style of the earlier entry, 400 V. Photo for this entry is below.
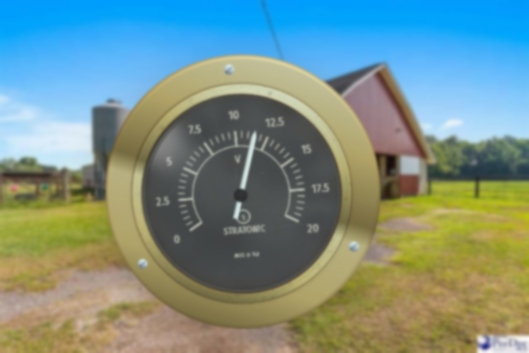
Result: 11.5 V
